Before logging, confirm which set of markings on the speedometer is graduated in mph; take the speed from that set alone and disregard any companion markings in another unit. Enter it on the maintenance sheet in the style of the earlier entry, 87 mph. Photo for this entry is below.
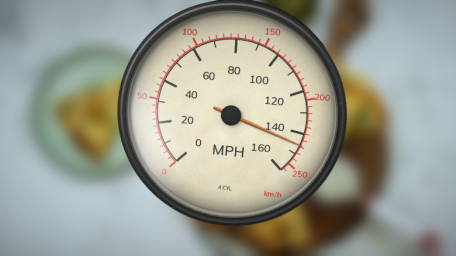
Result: 145 mph
